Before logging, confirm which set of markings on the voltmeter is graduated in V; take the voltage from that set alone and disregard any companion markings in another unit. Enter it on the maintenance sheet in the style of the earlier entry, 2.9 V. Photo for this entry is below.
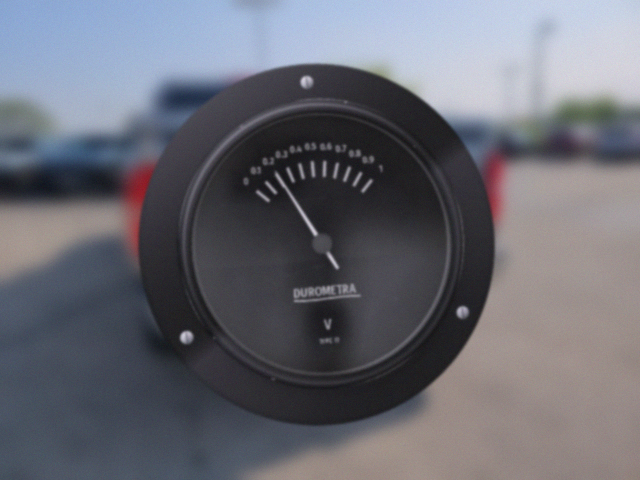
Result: 0.2 V
